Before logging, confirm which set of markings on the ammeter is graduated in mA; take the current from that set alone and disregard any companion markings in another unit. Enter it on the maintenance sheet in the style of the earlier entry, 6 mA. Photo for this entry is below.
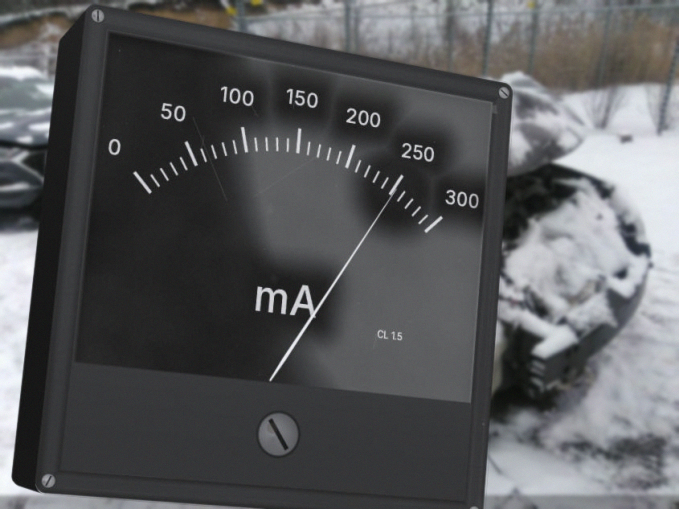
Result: 250 mA
